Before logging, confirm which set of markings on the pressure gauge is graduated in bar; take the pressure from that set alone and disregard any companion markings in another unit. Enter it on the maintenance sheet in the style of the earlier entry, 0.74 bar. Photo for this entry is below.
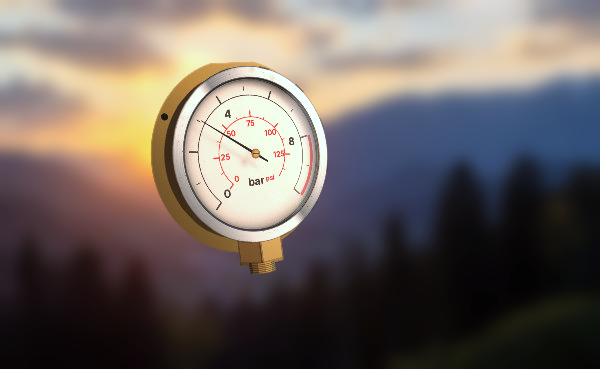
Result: 3 bar
